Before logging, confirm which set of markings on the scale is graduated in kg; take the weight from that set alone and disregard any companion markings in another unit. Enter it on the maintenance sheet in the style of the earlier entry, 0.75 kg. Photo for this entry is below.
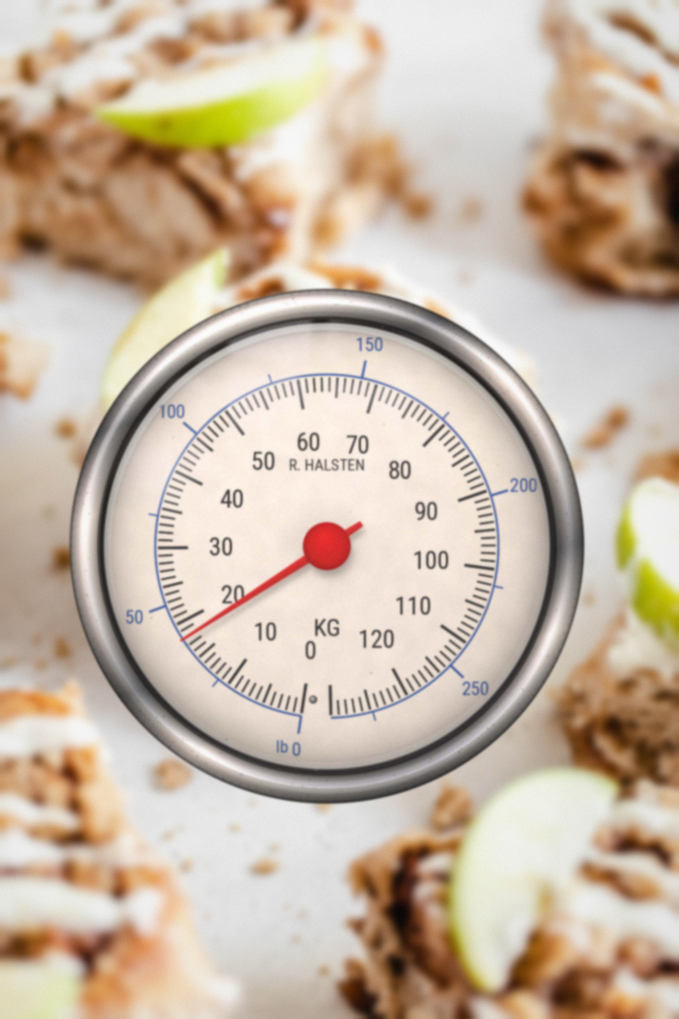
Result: 18 kg
